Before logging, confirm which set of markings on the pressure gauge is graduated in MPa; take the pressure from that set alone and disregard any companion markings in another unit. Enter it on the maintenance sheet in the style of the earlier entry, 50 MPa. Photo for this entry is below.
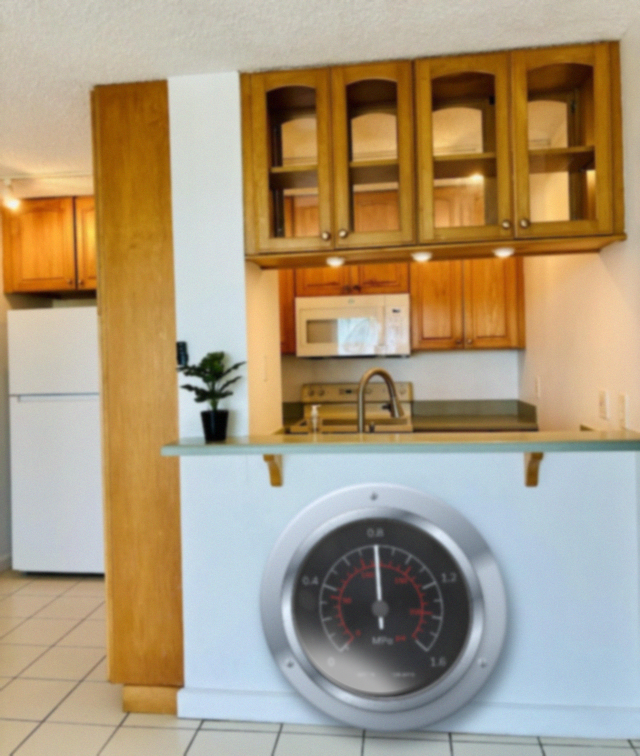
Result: 0.8 MPa
